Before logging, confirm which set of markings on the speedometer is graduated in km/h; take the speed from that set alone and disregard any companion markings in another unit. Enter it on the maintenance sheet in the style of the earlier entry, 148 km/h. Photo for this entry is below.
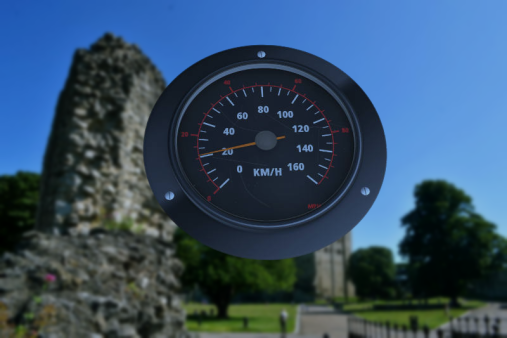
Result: 20 km/h
